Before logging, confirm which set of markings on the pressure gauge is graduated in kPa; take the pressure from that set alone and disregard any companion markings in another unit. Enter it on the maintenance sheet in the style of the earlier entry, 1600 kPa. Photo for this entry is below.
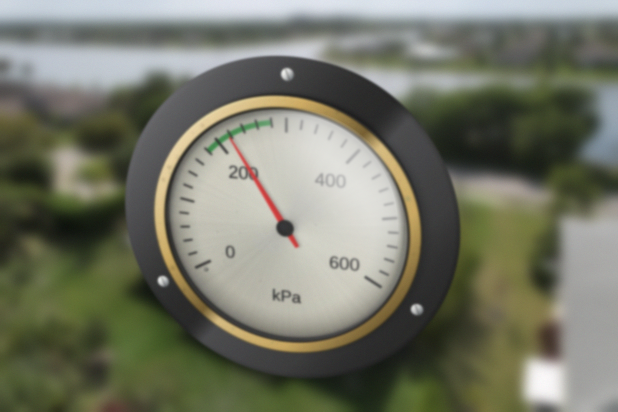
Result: 220 kPa
